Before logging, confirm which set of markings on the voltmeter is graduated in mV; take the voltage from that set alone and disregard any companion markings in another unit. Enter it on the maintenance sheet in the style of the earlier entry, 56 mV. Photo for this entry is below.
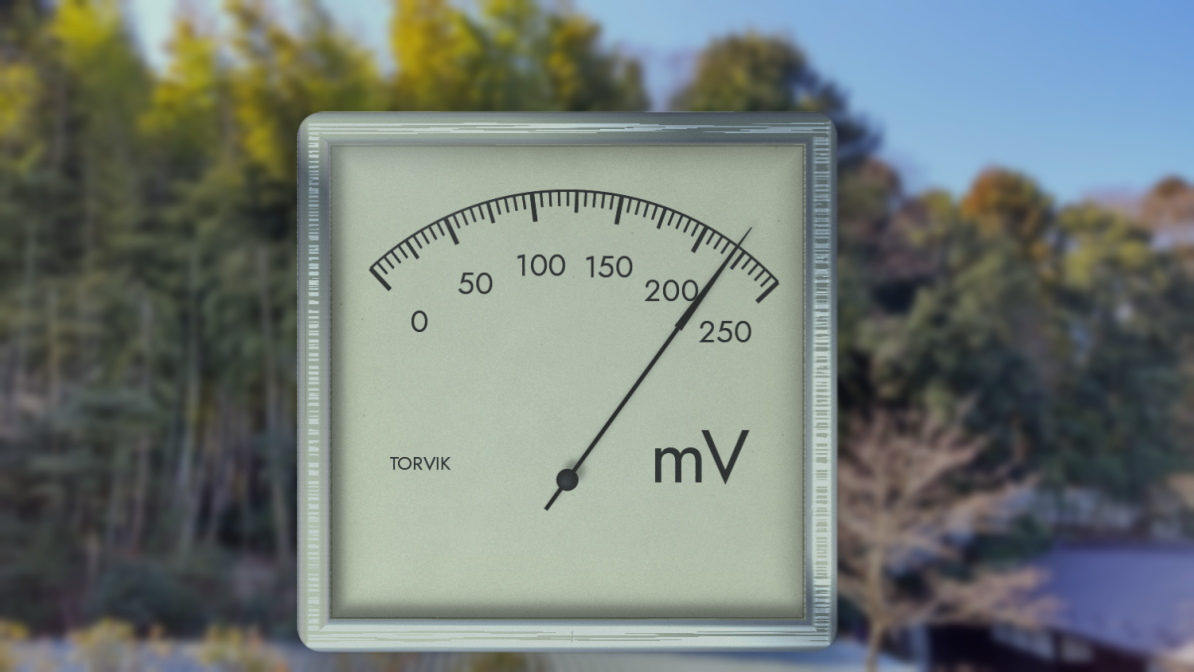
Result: 220 mV
